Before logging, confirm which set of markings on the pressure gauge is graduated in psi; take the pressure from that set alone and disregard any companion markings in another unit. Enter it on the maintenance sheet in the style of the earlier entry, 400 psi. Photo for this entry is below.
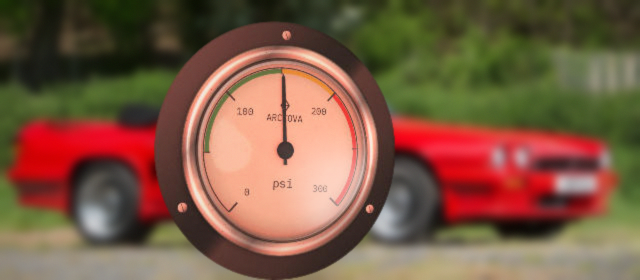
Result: 150 psi
